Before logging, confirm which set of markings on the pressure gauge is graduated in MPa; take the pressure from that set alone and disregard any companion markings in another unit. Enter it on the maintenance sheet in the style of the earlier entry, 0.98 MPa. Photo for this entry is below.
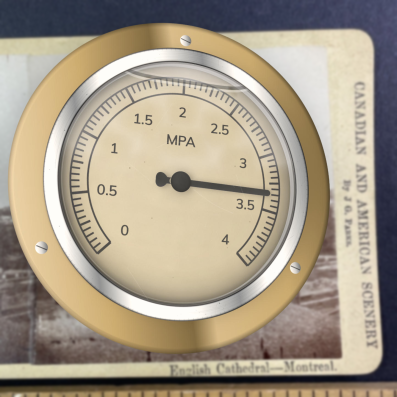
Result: 3.35 MPa
